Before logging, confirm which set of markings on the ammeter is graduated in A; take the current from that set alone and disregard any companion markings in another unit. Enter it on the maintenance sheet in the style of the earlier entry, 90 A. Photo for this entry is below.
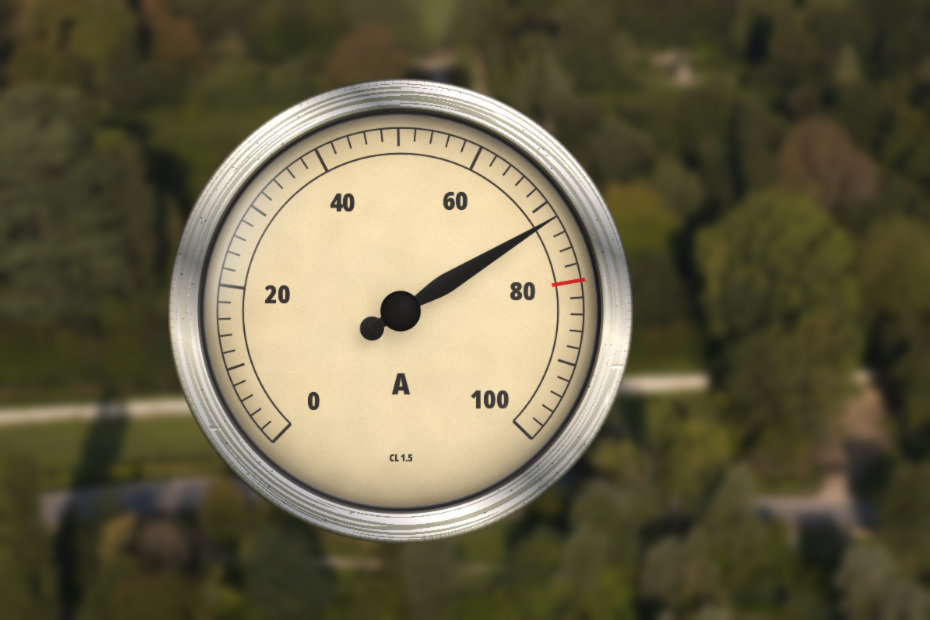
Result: 72 A
